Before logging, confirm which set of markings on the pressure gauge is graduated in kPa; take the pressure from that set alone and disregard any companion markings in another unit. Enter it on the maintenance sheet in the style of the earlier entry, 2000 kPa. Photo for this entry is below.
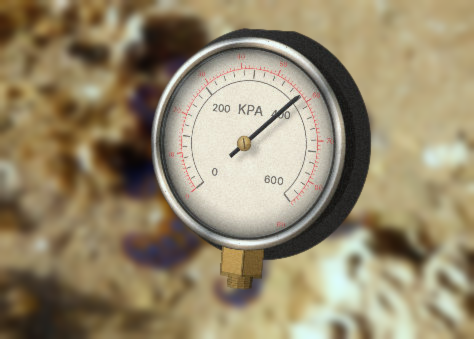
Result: 400 kPa
